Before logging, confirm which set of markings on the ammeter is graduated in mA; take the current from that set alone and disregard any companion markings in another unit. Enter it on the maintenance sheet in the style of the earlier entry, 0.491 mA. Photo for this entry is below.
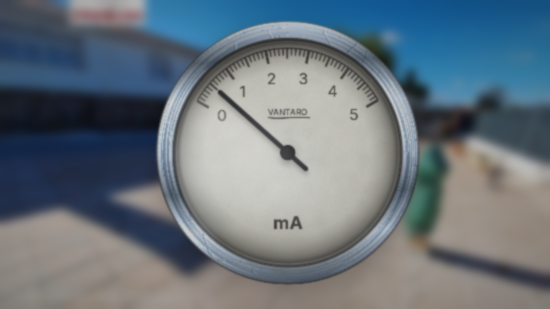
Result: 0.5 mA
